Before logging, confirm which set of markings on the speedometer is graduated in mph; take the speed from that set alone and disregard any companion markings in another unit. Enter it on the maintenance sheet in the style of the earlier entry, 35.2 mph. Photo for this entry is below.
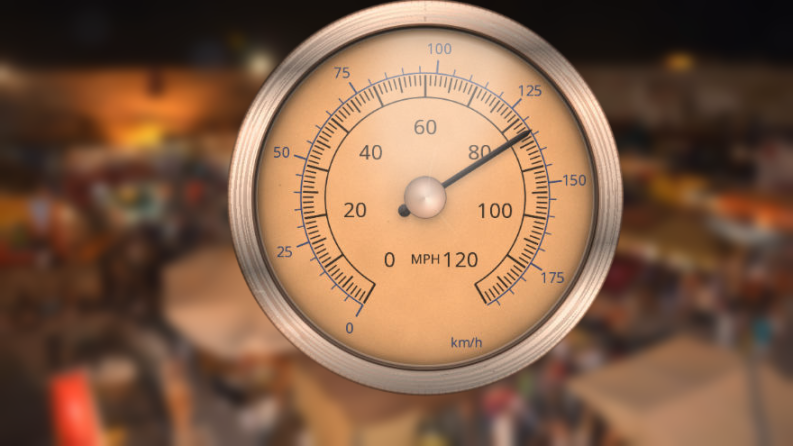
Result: 83 mph
